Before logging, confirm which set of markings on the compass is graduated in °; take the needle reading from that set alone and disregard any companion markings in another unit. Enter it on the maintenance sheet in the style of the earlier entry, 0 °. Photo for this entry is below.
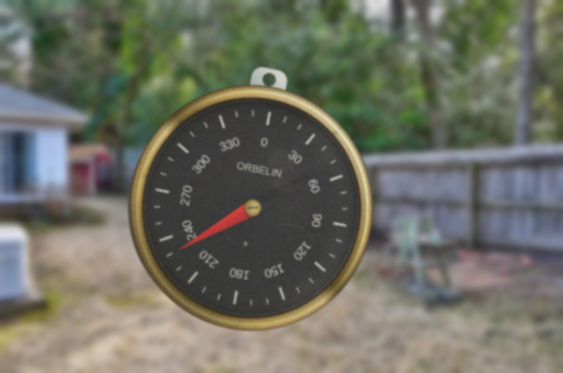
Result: 230 °
